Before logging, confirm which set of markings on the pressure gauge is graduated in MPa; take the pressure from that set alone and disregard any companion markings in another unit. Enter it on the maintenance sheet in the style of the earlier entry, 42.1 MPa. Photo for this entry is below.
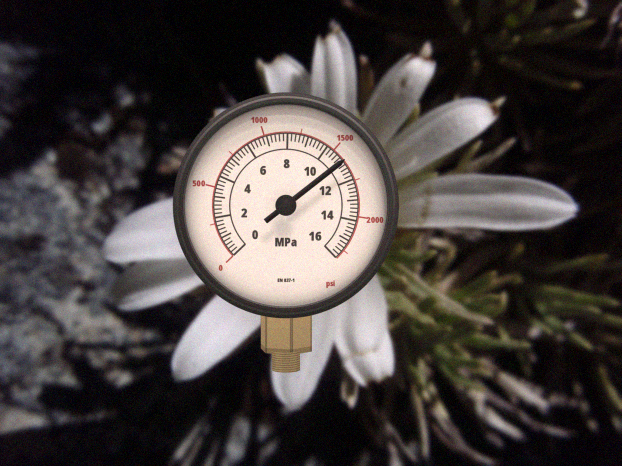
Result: 11 MPa
